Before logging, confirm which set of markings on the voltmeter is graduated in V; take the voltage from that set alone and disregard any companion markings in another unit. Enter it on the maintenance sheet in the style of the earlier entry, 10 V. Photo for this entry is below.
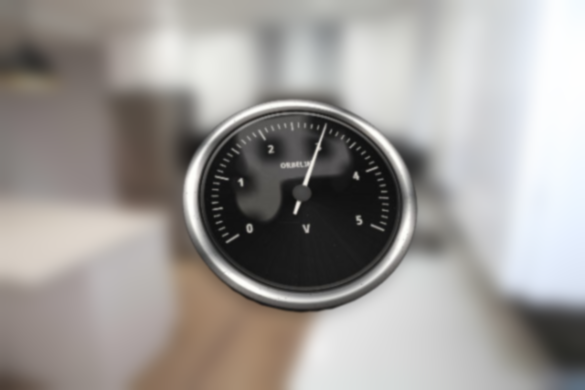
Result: 3 V
